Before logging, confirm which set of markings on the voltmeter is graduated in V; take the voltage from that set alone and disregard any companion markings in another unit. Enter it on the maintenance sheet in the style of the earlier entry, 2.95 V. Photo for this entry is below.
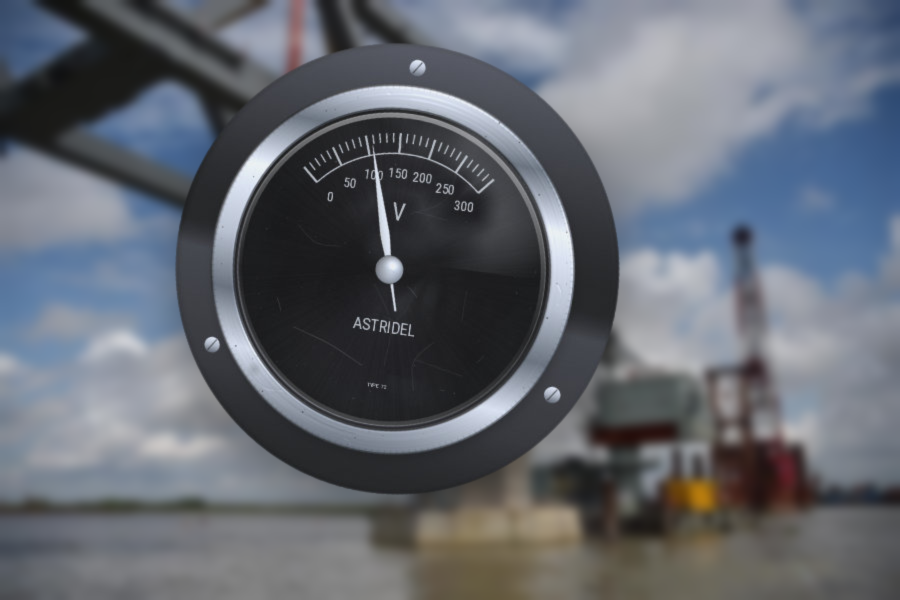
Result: 110 V
